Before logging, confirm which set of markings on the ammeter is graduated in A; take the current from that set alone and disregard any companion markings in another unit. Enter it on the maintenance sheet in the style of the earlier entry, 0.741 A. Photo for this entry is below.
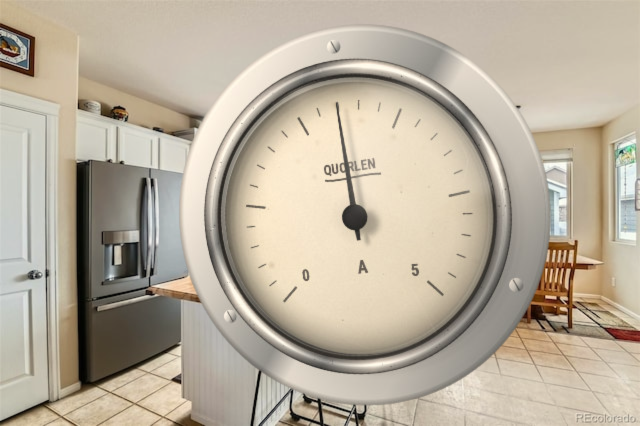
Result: 2.4 A
